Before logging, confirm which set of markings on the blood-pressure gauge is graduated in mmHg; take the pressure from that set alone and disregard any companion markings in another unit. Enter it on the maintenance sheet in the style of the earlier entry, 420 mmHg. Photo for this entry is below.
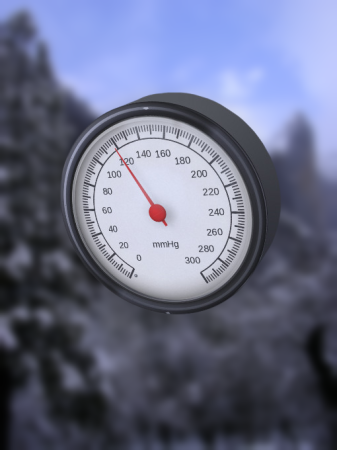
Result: 120 mmHg
